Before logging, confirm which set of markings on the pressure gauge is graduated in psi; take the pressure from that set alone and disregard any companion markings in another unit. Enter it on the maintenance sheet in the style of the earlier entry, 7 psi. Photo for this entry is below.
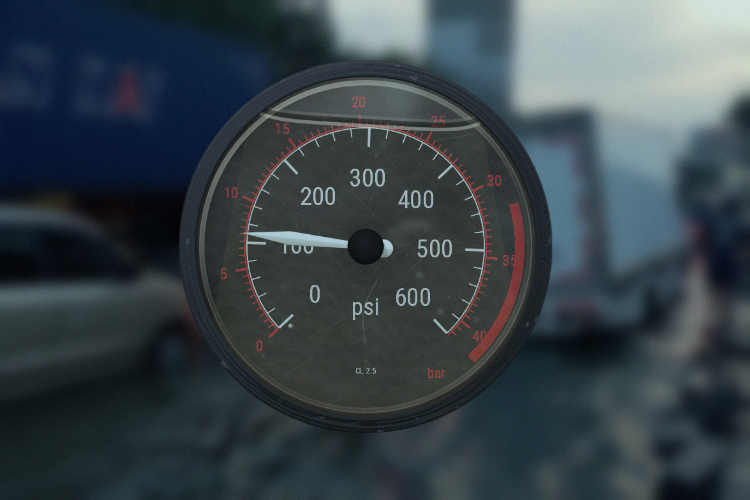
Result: 110 psi
